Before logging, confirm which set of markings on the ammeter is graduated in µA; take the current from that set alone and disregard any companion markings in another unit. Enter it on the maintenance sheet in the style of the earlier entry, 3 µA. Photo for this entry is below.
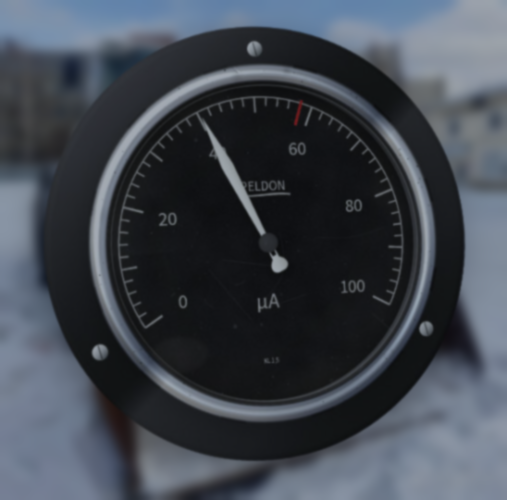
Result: 40 µA
